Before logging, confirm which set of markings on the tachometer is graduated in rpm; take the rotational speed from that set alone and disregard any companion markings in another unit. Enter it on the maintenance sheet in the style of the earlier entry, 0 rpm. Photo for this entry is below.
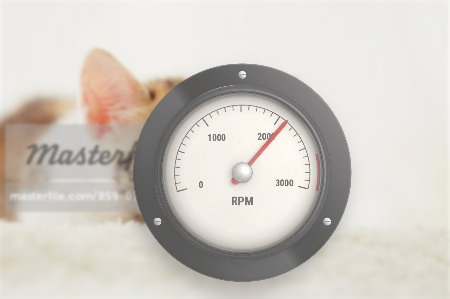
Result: 2100 rpm
